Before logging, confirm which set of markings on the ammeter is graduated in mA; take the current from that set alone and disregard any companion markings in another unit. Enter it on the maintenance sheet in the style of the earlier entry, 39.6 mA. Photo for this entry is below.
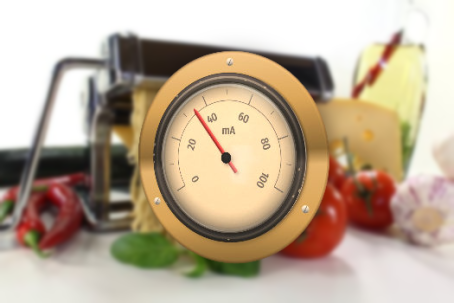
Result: 35 mA
